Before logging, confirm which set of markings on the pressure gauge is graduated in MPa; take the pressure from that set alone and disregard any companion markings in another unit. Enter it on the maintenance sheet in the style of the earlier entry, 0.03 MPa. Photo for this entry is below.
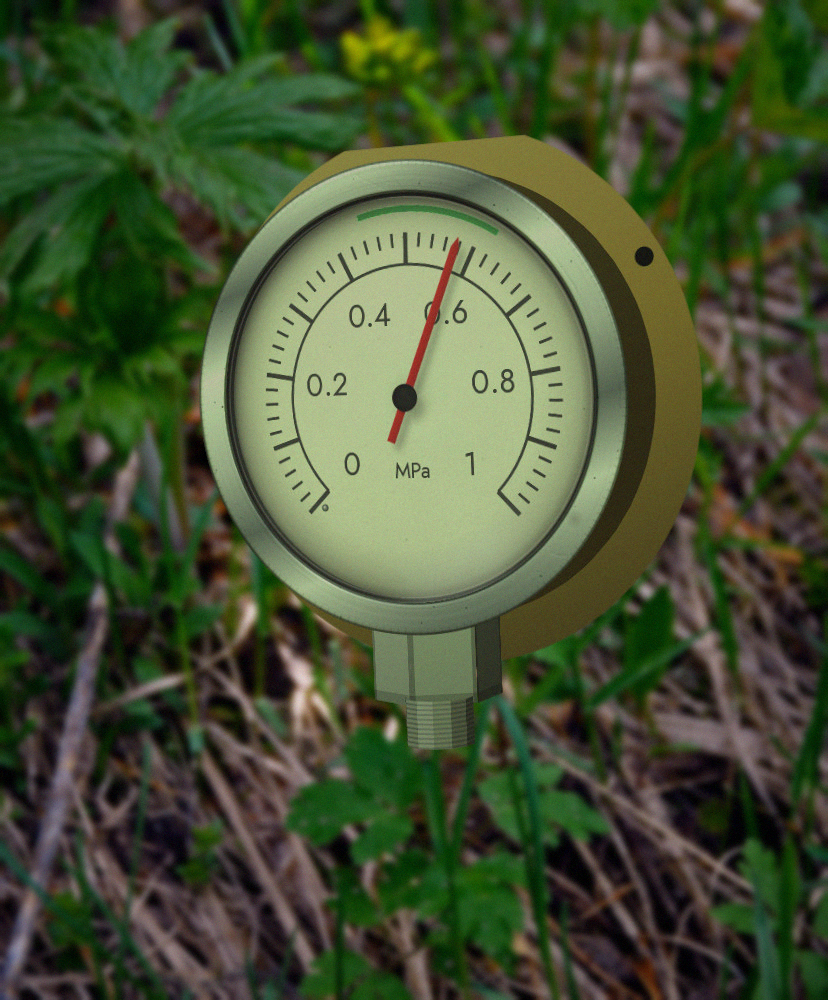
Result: 0.58 MPa
